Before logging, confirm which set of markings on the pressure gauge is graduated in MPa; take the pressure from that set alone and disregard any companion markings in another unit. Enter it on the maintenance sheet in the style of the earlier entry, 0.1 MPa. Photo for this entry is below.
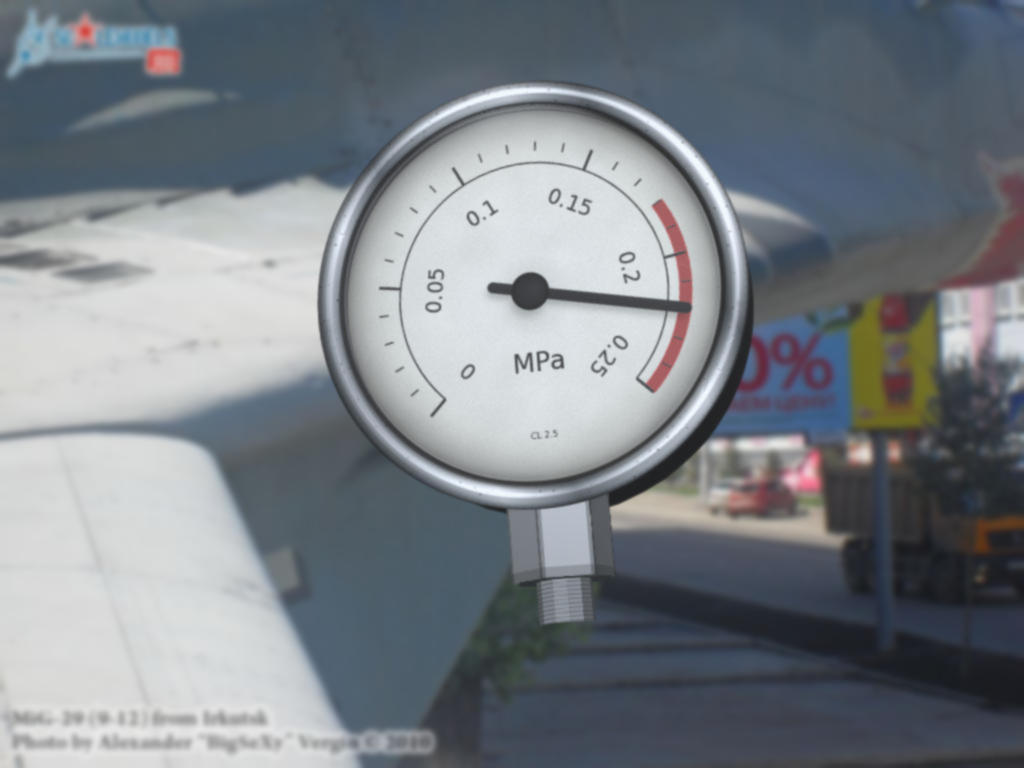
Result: 0.22 MPa
